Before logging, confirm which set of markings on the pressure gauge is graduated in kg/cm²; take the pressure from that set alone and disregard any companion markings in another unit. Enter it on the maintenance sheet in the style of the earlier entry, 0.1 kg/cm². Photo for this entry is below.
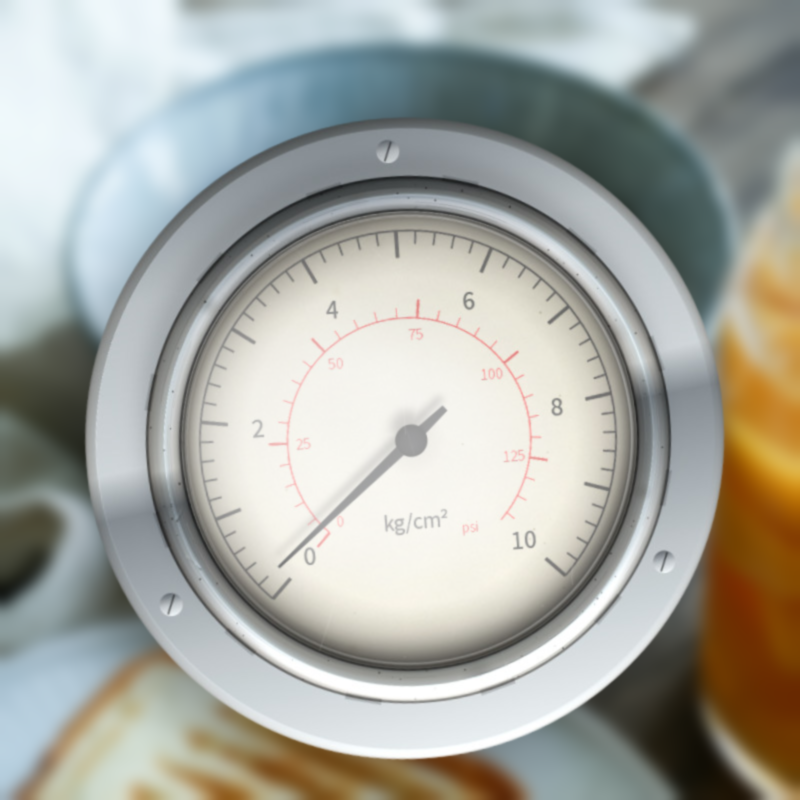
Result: 0.2 kg/cm²
